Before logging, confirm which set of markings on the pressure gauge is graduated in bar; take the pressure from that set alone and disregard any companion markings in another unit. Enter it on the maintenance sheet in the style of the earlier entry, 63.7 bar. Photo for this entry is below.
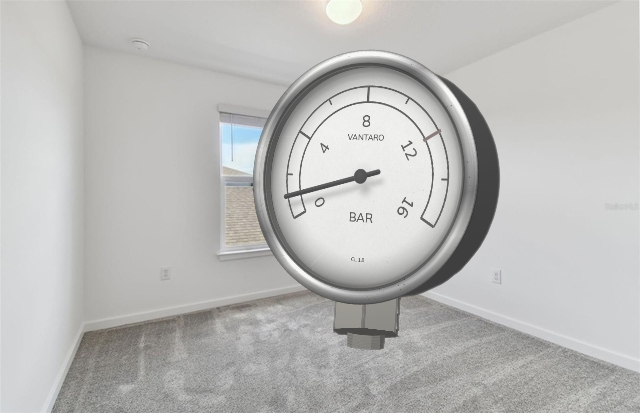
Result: 1 bar
